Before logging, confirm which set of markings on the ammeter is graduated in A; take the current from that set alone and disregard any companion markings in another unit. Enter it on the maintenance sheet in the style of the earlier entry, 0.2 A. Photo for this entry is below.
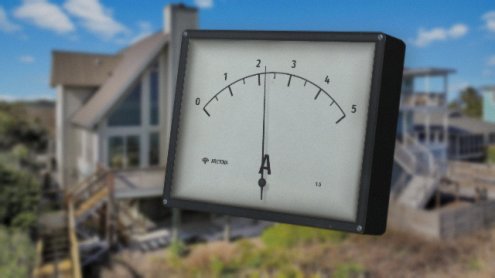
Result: 2.25 A
